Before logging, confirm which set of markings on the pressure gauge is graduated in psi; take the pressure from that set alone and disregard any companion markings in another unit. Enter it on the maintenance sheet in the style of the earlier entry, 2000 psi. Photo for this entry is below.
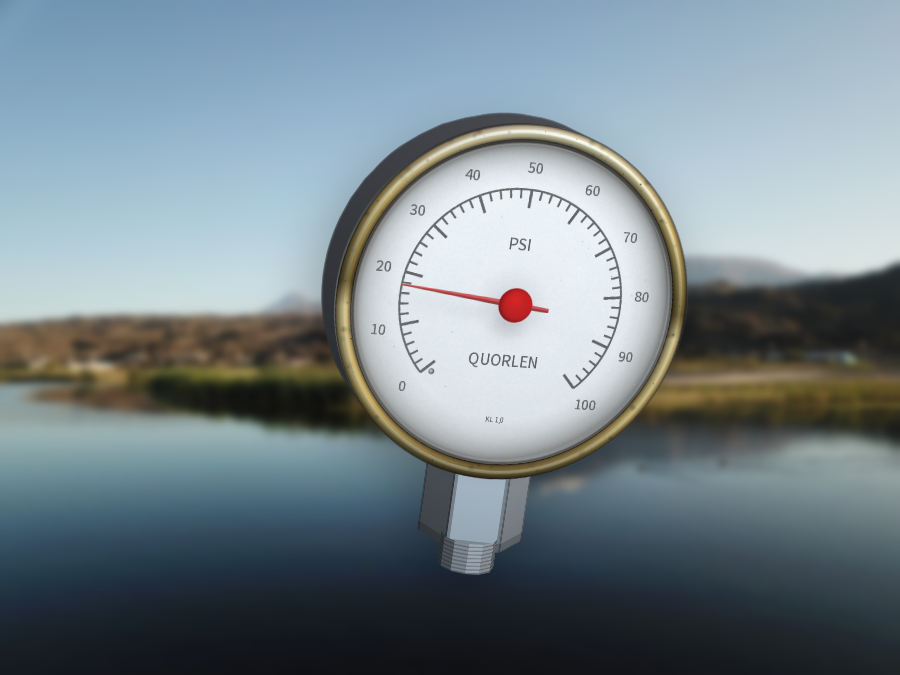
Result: 18 psi
